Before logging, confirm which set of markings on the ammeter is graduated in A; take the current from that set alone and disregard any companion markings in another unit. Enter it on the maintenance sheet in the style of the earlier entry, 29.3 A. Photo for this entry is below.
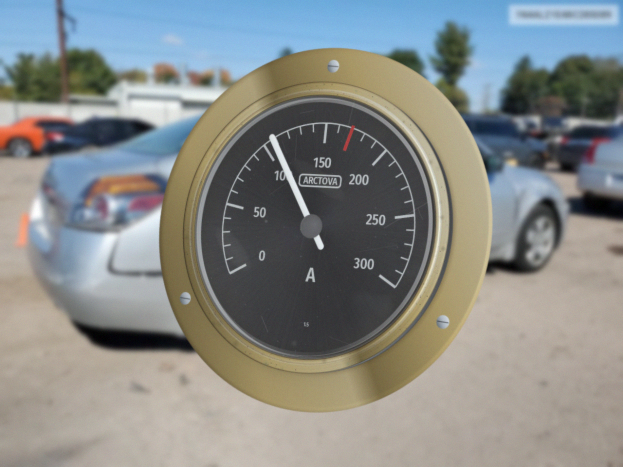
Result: 110 A
